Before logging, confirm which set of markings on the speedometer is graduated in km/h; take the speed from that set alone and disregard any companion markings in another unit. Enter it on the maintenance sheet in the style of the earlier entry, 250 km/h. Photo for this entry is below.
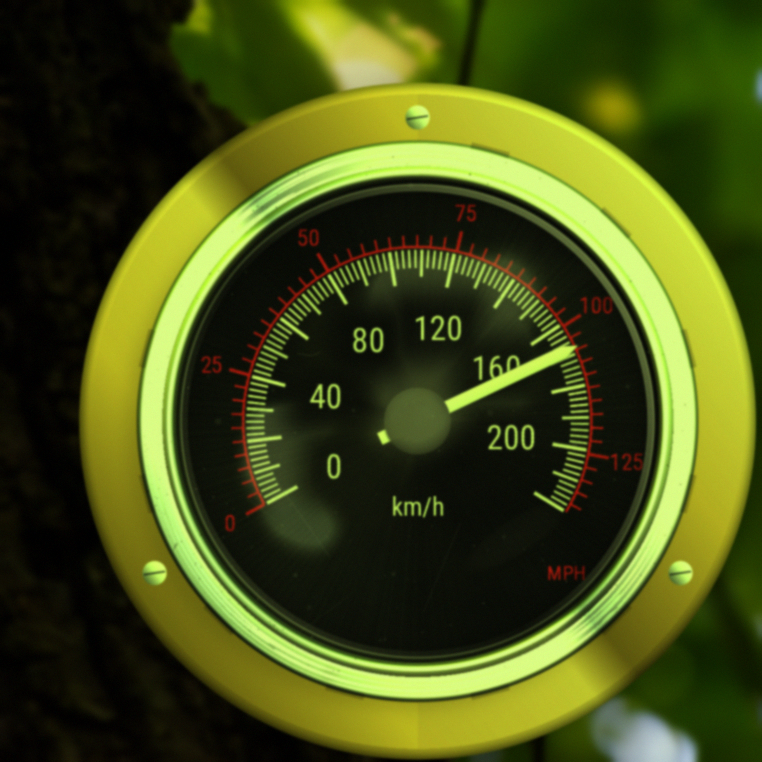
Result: 168 km/h
